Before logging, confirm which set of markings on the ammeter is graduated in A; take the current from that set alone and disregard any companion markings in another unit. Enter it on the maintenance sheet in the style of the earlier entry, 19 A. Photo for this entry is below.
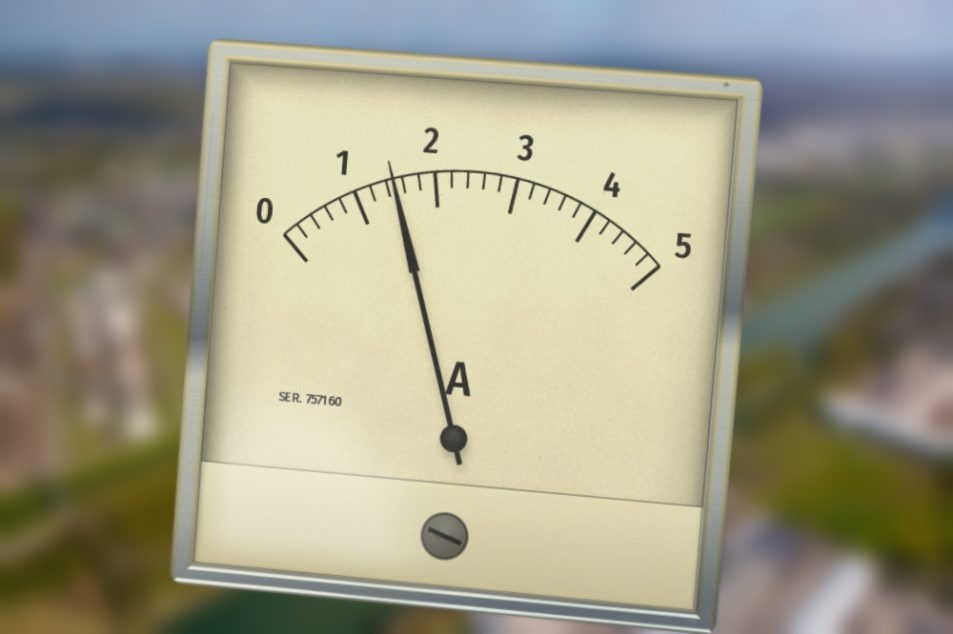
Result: 1.5 A
